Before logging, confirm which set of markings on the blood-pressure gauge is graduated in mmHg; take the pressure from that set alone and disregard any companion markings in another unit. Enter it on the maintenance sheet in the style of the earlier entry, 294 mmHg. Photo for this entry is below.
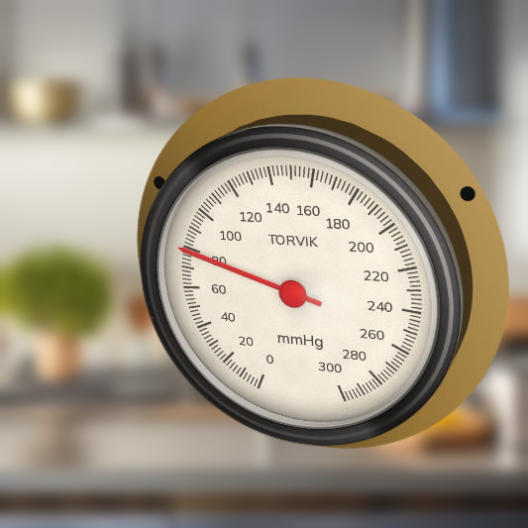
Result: 80 mmHg
